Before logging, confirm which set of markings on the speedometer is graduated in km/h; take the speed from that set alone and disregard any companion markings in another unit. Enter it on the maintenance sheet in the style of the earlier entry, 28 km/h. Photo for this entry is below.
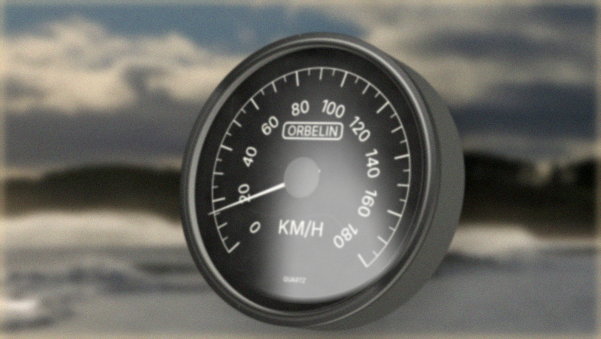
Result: 15 km/h
